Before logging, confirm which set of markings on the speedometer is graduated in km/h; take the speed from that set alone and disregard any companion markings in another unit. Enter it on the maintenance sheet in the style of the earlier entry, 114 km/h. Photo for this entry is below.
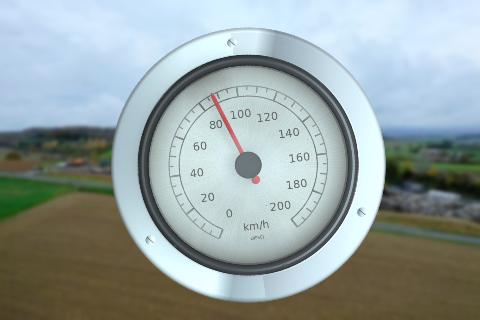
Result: 87.5 km/h
